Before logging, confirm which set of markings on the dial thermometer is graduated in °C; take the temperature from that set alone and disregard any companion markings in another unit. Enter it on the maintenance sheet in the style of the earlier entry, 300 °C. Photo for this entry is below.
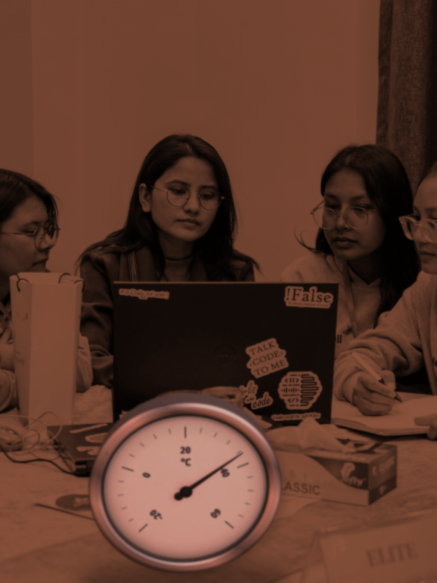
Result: 36 °C
